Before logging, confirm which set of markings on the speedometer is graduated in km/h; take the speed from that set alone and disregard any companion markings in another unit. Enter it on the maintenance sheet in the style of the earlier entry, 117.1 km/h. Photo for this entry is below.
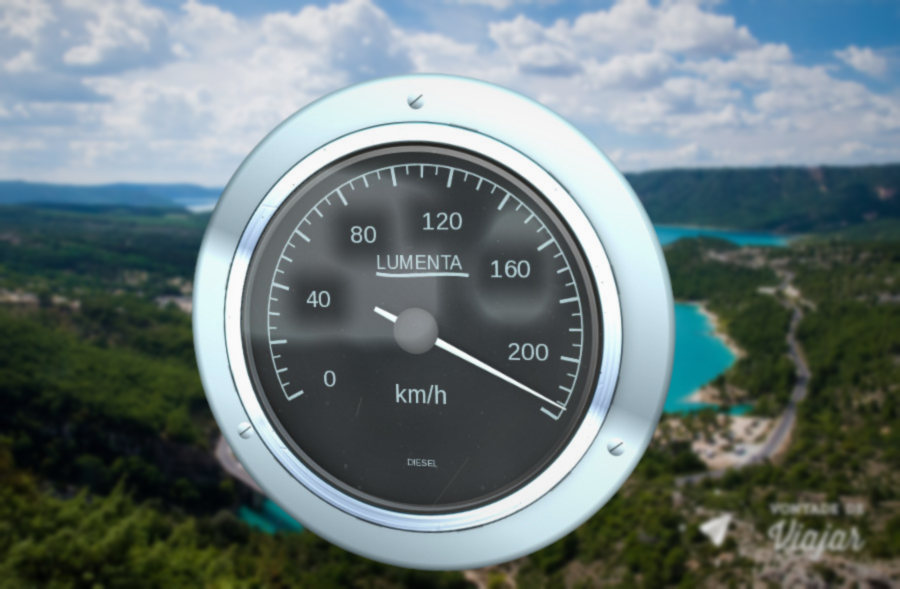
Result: 215 km/h
